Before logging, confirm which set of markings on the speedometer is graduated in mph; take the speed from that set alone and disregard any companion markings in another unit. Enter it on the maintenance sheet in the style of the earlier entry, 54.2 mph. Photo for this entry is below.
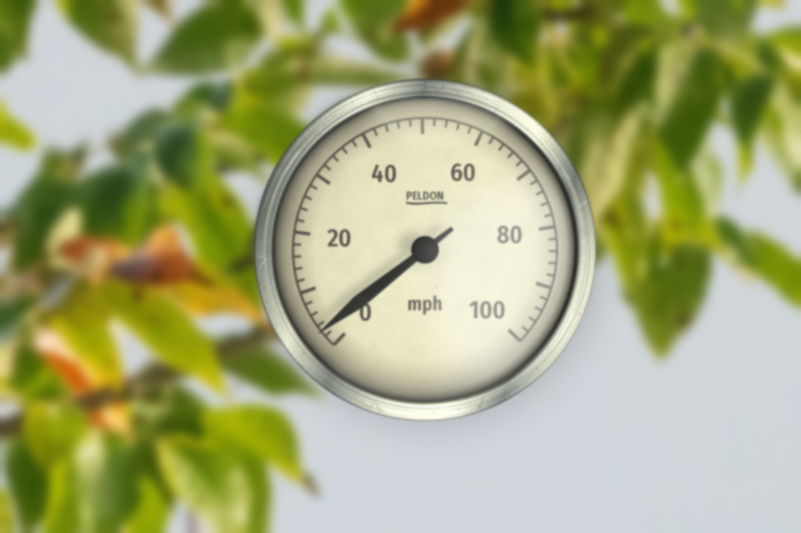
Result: 3 mph
